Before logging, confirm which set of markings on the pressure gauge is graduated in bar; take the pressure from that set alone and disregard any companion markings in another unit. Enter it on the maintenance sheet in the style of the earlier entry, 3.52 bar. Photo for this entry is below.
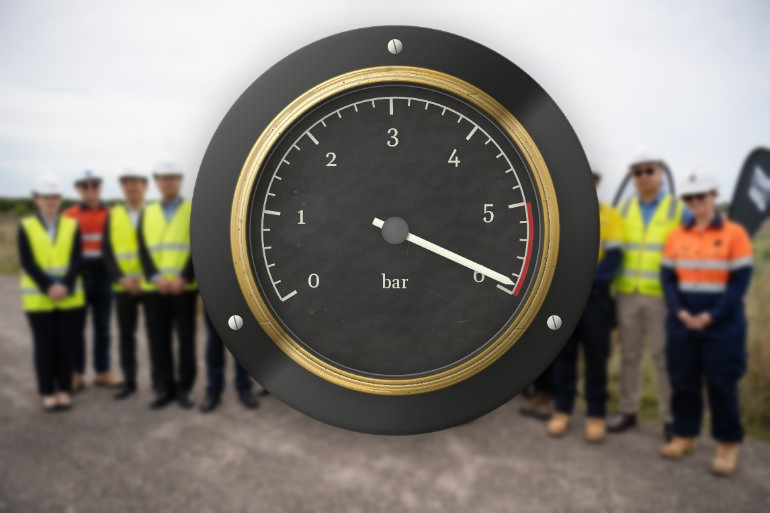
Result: 5.9 bar
